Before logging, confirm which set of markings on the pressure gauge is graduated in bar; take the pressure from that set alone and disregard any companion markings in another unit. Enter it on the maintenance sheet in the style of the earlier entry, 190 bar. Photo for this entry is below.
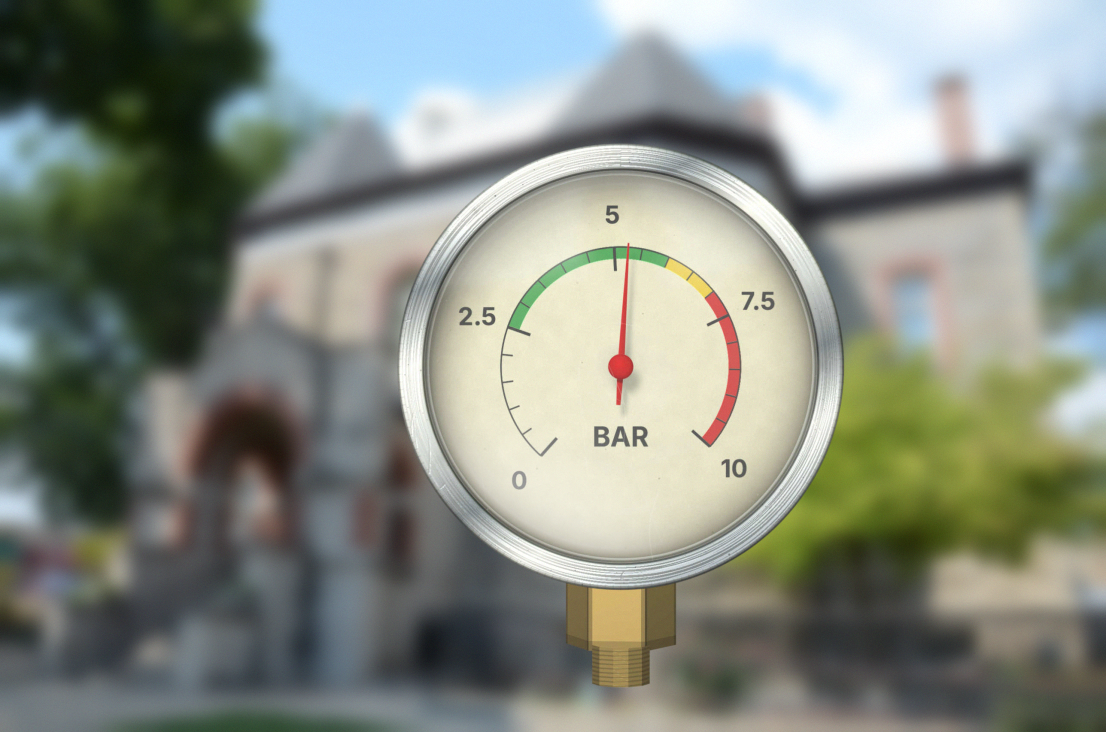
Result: 5.25 bar
